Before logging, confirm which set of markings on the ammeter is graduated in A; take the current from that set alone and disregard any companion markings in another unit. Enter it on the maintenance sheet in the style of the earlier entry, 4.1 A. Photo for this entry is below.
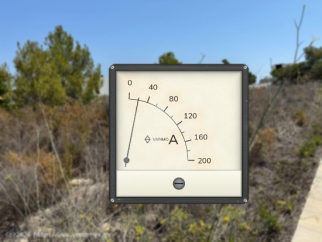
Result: 20 A
